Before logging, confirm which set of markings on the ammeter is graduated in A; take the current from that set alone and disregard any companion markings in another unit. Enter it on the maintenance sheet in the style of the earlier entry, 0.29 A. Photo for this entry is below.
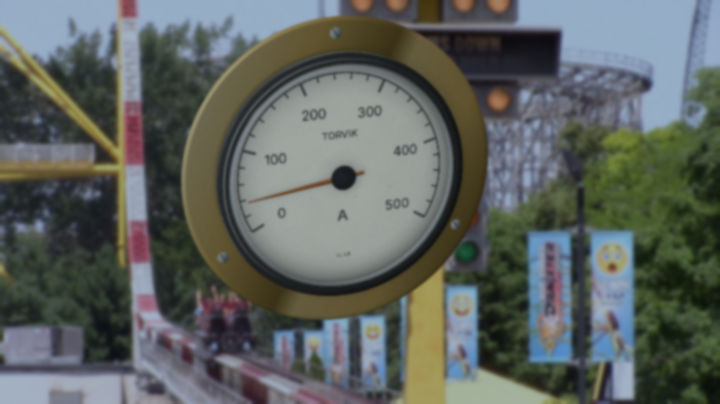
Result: 40 A
